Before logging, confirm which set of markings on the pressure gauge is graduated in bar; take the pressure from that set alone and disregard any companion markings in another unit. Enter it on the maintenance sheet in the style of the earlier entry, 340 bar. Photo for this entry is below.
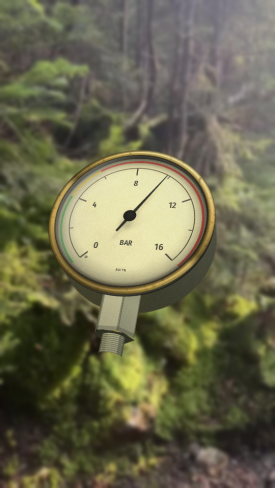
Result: 10 bar
